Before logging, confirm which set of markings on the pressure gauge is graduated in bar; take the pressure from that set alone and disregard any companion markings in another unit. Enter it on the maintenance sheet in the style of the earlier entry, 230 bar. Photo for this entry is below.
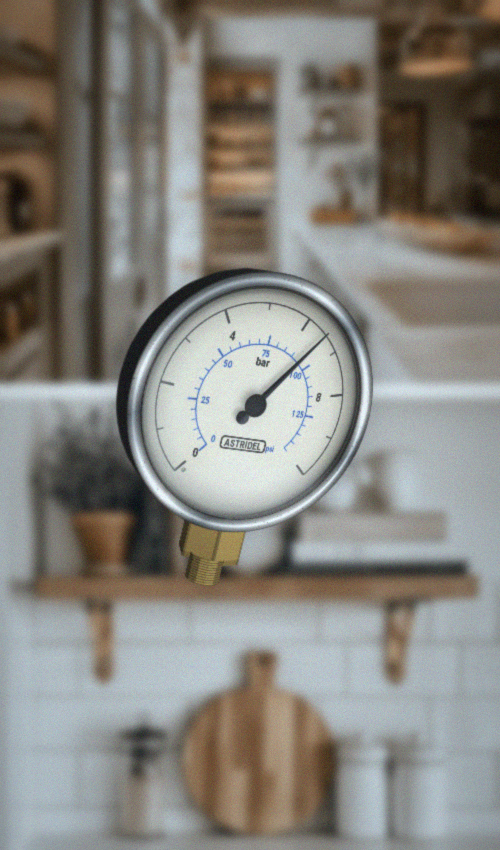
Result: 6.5 bar
